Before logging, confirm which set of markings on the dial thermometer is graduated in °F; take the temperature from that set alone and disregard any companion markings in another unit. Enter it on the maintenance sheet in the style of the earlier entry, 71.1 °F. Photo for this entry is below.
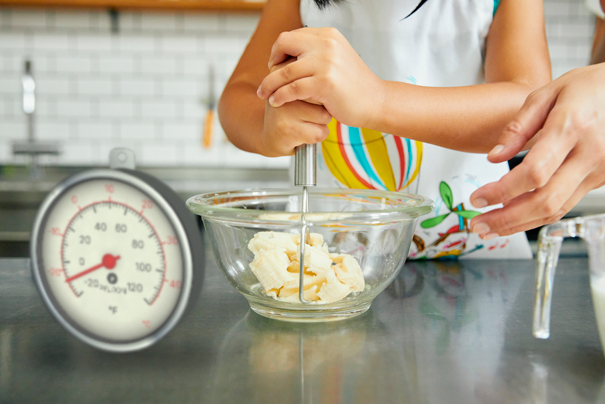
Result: -10 °F
